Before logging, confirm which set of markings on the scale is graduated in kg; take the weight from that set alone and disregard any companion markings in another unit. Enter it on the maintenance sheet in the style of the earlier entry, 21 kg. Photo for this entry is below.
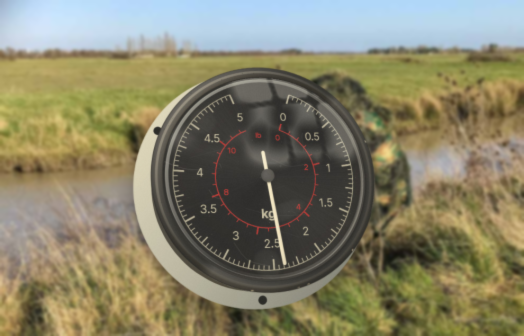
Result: 2.4 kg
